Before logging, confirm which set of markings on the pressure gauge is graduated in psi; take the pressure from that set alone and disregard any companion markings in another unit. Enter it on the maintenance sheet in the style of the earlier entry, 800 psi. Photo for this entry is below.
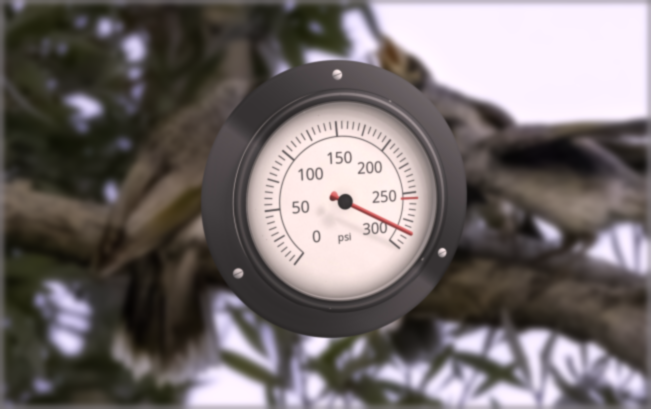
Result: 285 psi
